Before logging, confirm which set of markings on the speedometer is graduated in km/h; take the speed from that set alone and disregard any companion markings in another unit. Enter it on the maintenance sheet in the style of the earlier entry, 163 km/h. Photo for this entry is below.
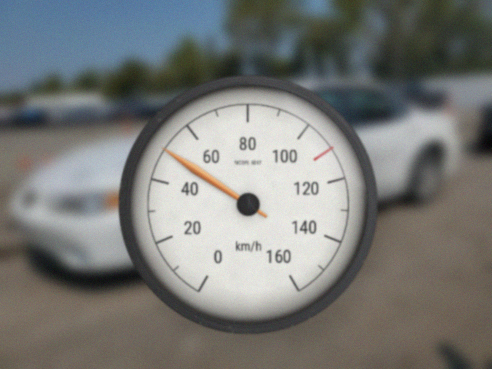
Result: 50 km/h
